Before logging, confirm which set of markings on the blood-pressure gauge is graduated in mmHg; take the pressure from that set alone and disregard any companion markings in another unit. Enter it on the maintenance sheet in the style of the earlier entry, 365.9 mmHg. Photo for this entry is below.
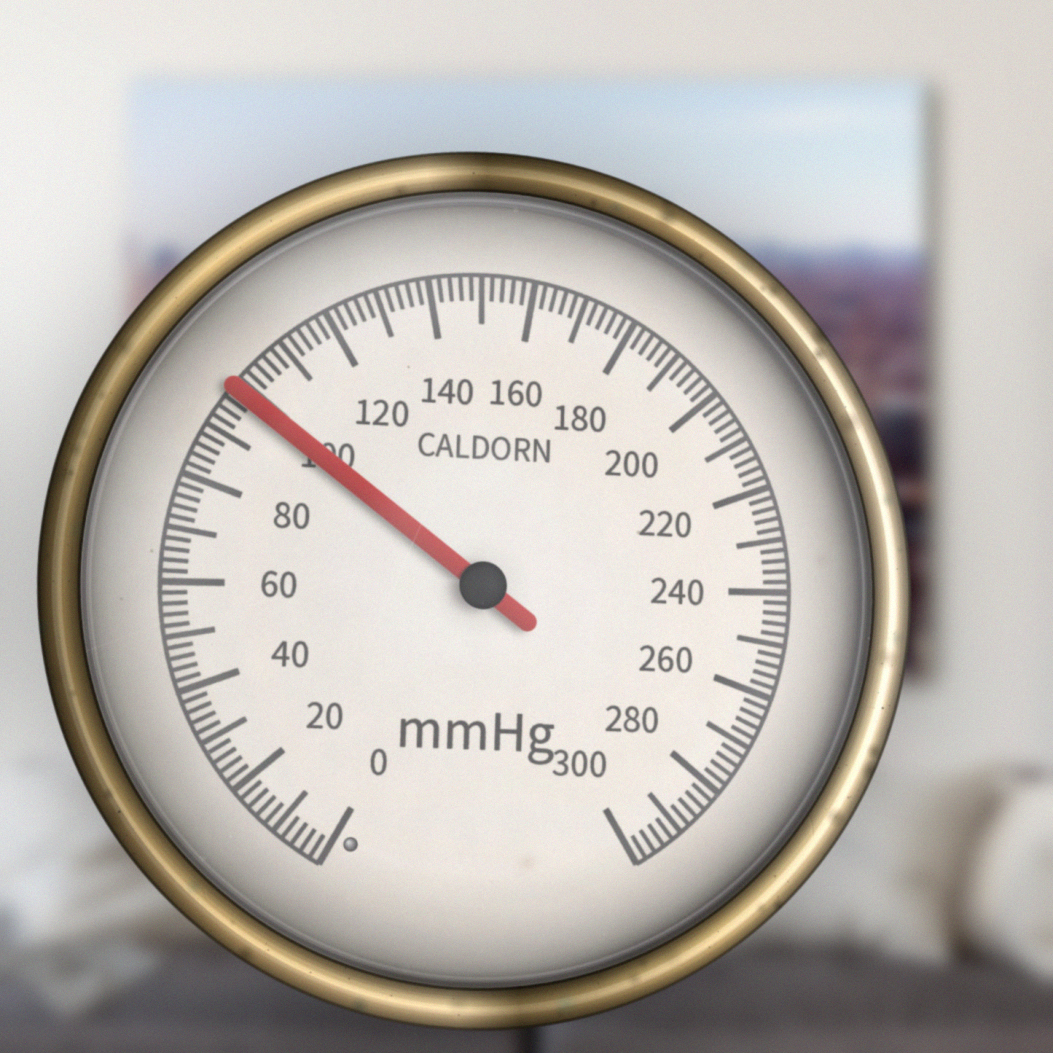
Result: 98 mmHg
